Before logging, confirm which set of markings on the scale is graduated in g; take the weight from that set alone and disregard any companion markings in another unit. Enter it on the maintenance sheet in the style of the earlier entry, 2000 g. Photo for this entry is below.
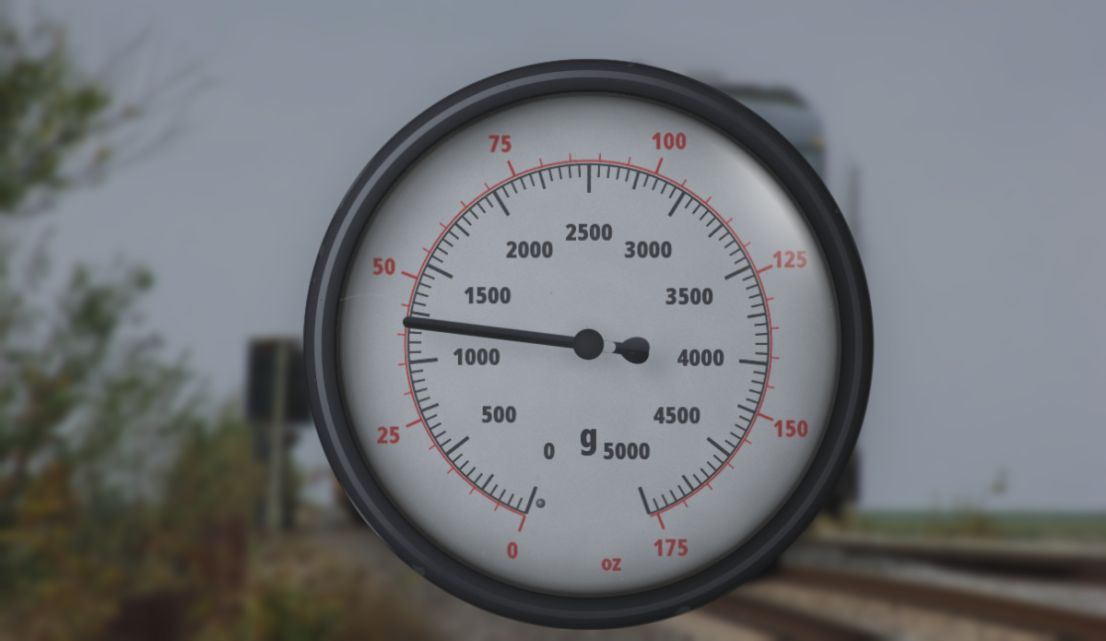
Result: 1200 g
